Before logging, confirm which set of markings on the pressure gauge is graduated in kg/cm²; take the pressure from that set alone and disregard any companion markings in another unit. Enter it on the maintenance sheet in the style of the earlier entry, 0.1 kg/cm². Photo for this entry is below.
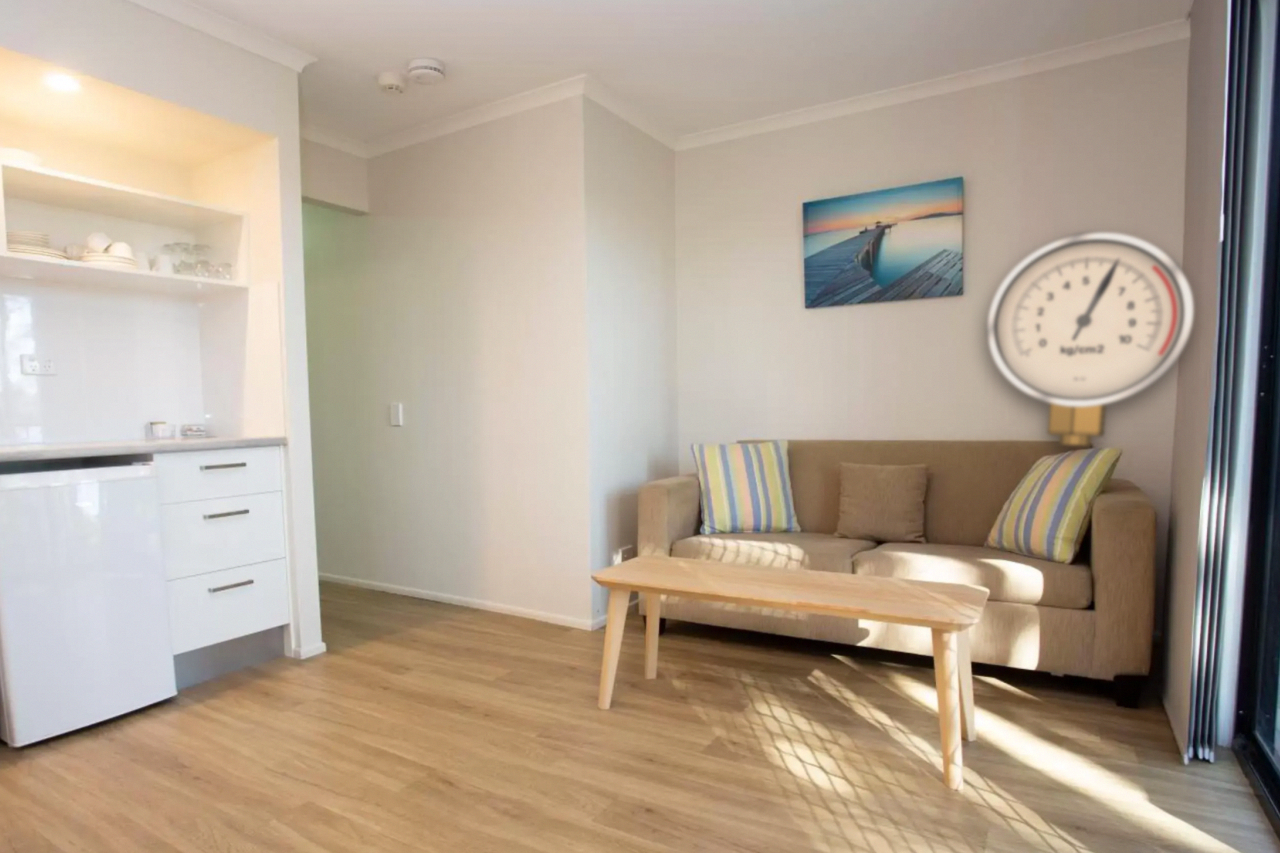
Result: 6 kg/cm²
